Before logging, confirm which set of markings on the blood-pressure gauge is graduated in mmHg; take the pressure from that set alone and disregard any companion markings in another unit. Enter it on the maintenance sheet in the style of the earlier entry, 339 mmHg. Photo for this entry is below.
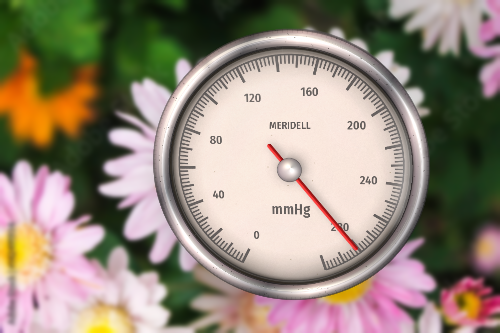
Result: 280 mmHg
